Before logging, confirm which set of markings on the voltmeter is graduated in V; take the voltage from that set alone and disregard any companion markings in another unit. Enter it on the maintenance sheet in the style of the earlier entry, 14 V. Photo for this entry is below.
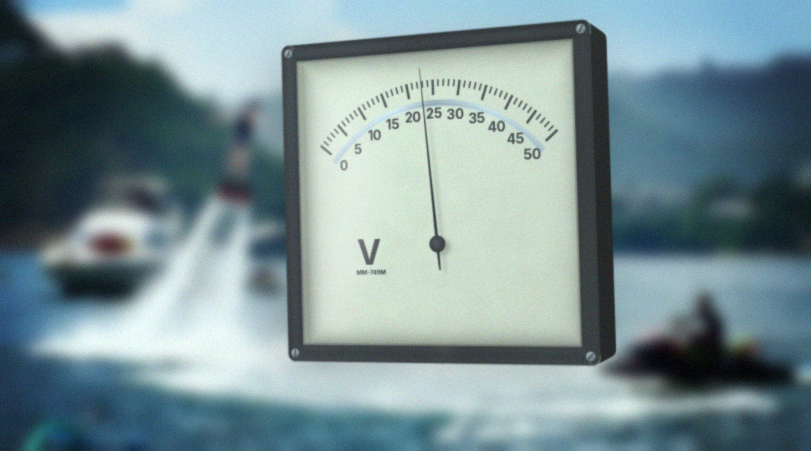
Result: 23 V
